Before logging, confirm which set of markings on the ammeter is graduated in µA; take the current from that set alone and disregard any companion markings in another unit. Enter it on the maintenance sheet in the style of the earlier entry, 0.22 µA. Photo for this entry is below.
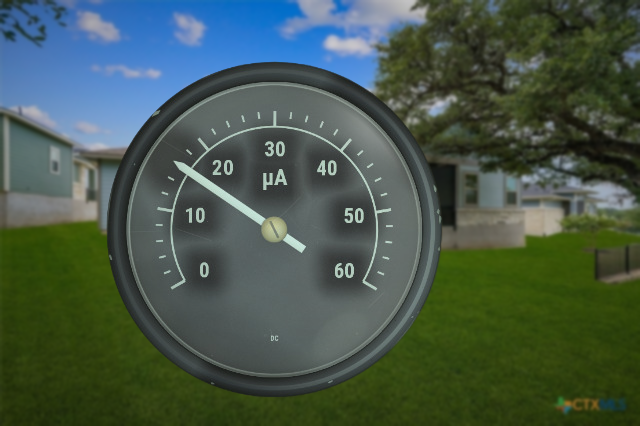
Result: 16 µA
